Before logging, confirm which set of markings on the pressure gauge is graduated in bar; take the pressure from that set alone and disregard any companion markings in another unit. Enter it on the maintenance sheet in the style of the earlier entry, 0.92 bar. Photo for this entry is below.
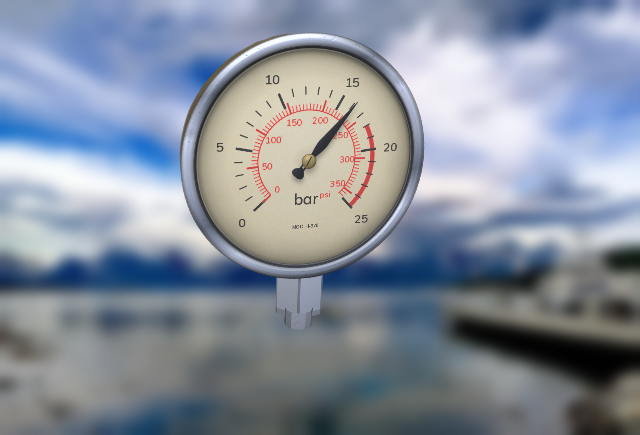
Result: 16 bar
